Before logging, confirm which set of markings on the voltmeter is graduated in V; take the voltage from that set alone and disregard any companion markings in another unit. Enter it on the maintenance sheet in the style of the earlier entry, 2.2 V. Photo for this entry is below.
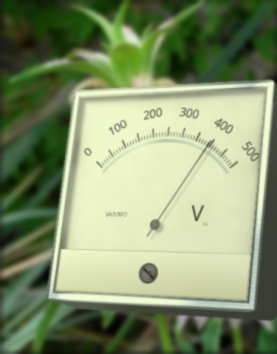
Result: 400 V
